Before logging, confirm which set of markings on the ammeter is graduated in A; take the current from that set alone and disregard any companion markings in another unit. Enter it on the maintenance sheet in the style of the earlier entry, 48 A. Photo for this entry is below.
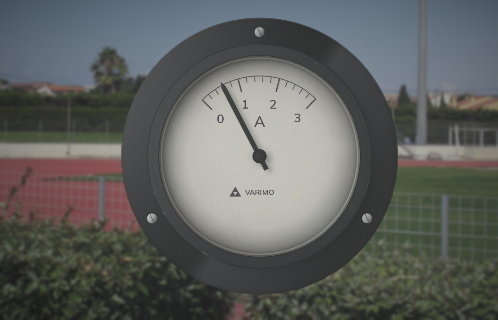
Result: 0.6 A
